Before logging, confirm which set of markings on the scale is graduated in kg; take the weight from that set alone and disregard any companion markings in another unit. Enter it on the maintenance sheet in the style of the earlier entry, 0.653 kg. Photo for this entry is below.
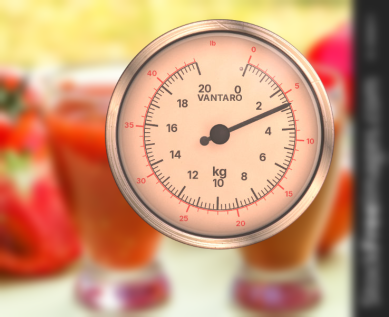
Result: 2.8 kg
